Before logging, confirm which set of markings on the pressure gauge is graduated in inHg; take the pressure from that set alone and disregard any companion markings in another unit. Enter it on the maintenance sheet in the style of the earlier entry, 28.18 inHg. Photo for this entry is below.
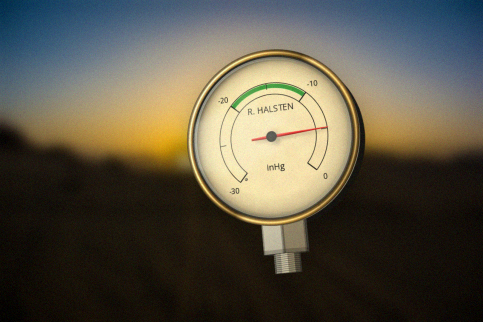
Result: -5 inHg
